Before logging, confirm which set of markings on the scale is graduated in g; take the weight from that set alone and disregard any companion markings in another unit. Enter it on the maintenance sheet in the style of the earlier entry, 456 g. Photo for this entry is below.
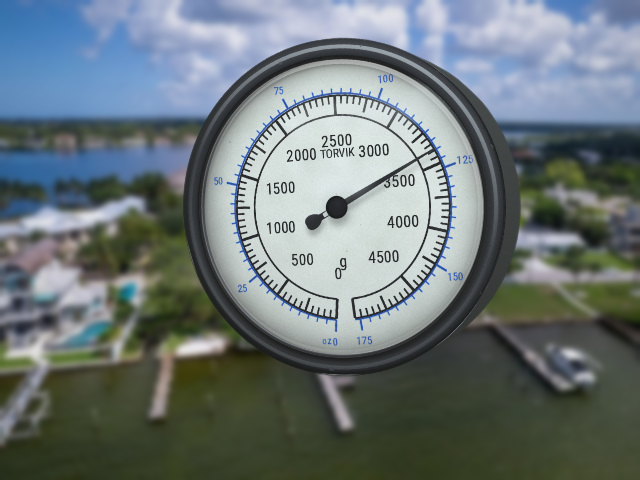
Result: 3400 g
